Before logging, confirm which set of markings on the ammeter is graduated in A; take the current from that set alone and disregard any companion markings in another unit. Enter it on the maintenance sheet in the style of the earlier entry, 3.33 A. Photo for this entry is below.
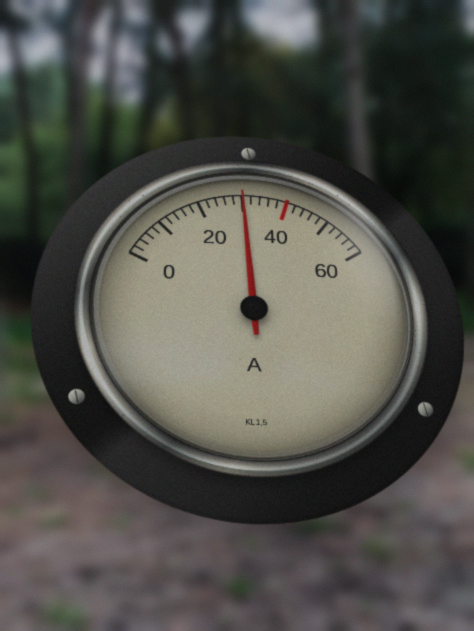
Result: 30 A
